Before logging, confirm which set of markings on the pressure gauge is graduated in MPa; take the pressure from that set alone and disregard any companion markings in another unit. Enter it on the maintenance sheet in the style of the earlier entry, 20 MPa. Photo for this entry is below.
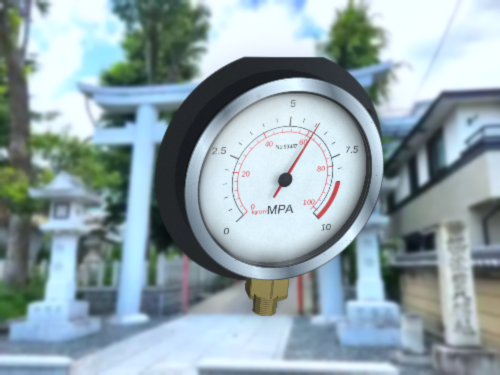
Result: 6 MPa
